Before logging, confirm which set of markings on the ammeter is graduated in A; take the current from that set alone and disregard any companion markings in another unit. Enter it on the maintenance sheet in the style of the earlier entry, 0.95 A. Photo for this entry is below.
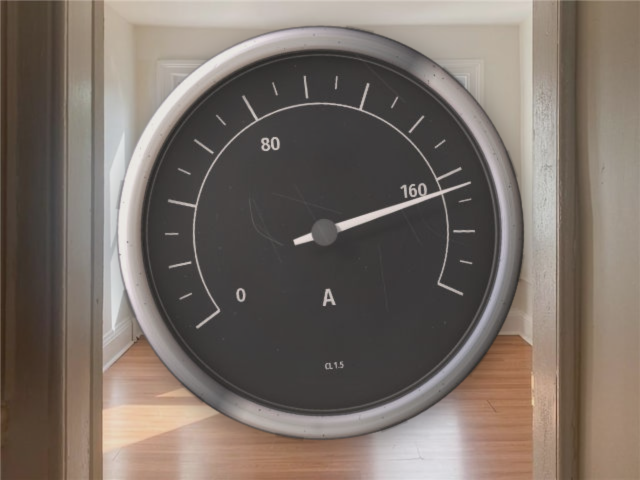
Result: 165 A
